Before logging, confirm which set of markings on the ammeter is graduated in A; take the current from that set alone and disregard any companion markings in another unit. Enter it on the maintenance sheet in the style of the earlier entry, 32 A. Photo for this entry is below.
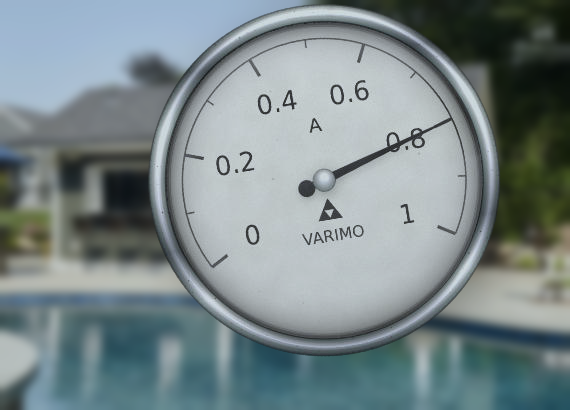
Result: 0.8 A
